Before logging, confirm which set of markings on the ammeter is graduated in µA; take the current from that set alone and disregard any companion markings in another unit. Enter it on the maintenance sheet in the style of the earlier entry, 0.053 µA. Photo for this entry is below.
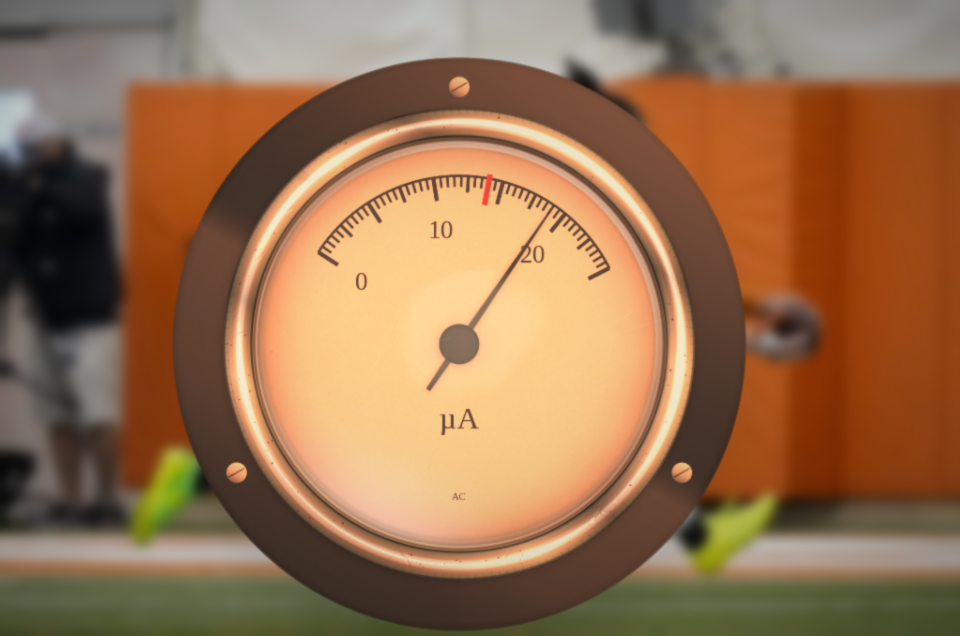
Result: 19 µA
